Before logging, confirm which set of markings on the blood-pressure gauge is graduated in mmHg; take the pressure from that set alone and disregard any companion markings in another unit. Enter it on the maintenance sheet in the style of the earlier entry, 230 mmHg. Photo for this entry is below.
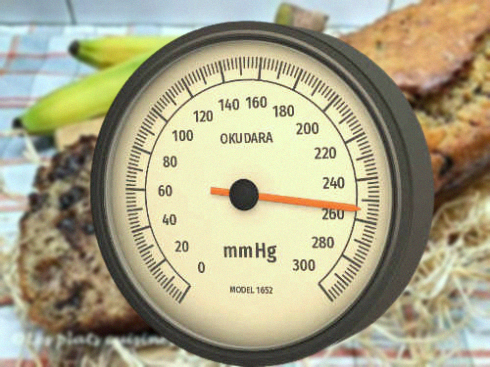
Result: 254 mmHg
